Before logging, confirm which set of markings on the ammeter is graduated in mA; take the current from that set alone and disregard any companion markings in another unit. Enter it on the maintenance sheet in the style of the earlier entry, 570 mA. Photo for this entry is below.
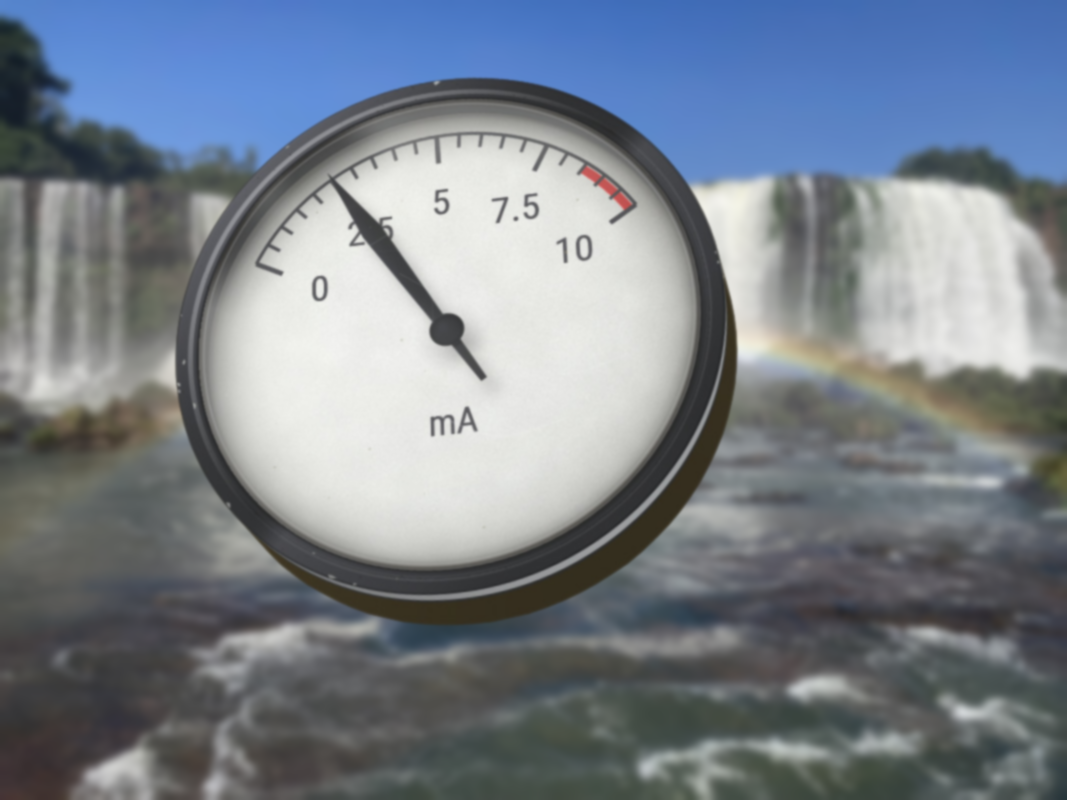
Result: 2.5 mA
